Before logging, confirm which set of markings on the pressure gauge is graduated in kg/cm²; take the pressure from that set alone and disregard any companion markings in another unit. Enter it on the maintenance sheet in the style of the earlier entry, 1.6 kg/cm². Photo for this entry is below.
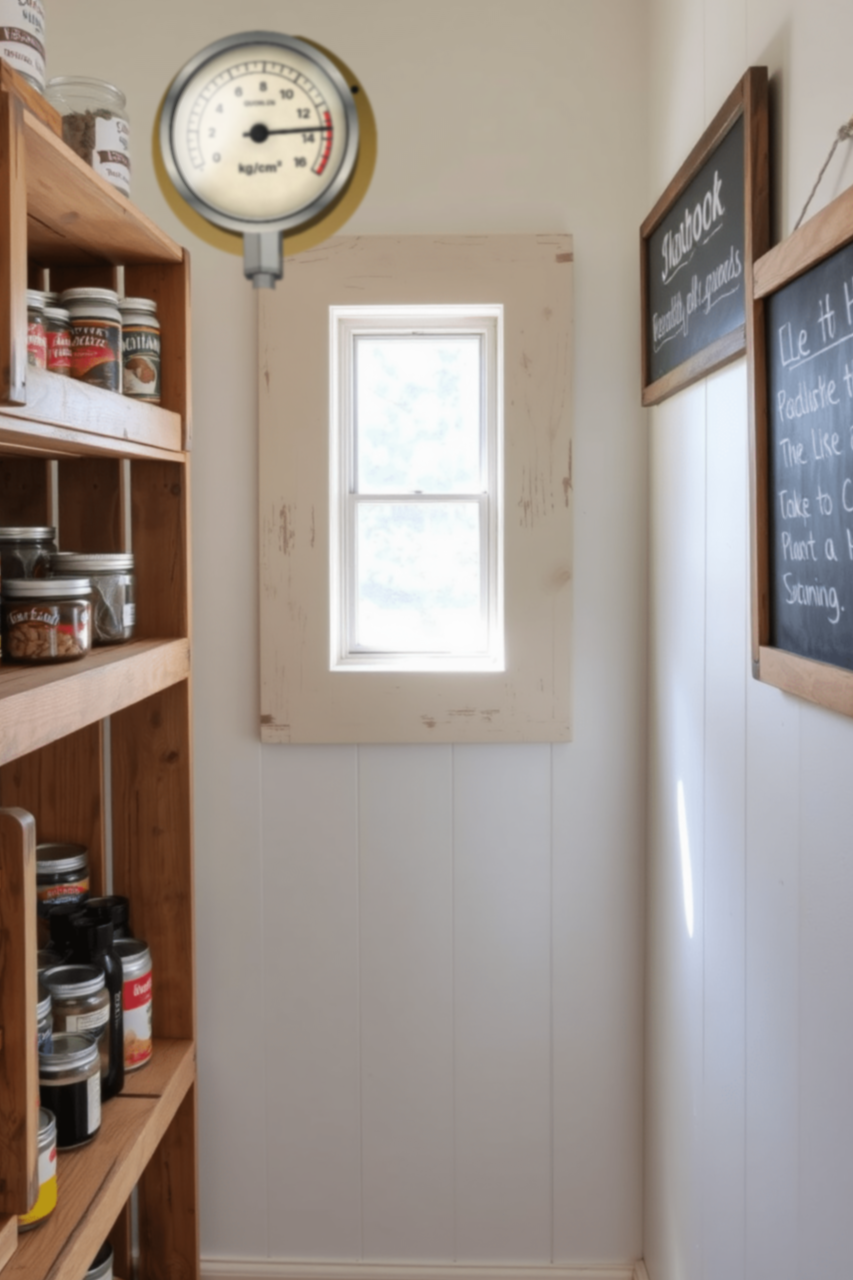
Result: 13.5 kg/cm²
